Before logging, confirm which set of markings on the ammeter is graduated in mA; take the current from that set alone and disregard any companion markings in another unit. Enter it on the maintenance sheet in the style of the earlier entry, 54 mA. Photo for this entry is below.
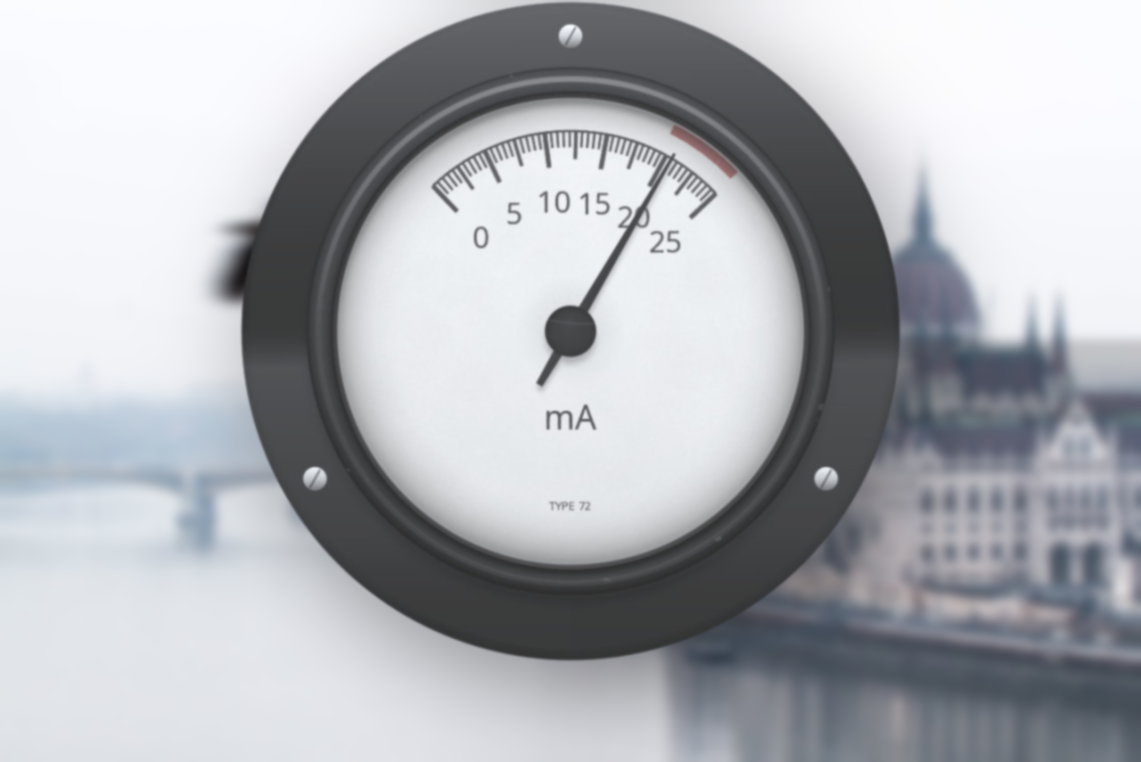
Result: 20.5 mA
